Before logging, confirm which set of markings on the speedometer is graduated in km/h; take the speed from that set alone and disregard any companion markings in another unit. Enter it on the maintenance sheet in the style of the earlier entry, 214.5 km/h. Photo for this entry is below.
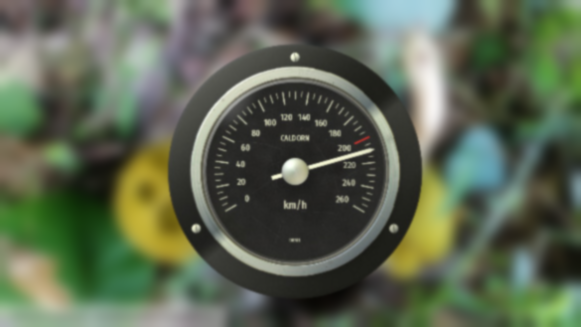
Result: 210 km/h
